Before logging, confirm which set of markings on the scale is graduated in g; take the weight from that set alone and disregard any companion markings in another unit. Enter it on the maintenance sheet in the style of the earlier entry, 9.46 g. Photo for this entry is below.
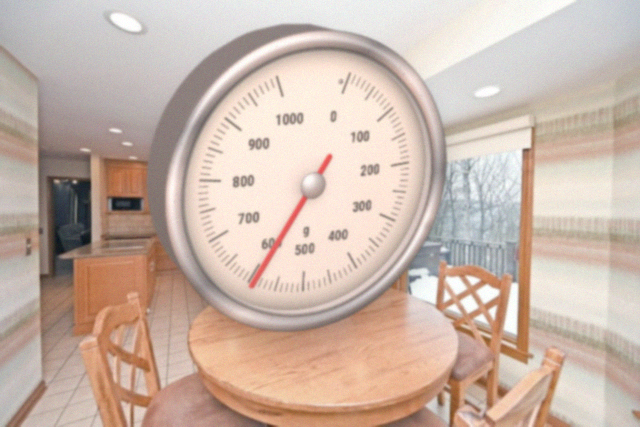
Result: 600 g
